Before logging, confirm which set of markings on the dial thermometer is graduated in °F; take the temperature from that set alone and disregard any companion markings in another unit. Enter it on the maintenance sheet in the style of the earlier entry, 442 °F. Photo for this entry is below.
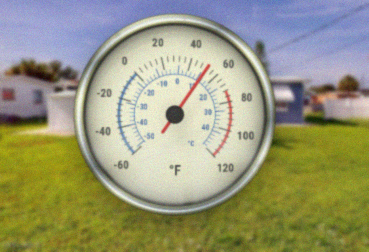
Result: 52 °F
